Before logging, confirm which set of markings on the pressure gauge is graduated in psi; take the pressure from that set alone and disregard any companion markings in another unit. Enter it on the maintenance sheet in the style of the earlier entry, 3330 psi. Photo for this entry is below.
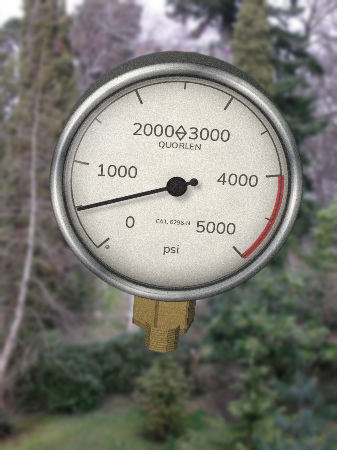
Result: 500 psi
